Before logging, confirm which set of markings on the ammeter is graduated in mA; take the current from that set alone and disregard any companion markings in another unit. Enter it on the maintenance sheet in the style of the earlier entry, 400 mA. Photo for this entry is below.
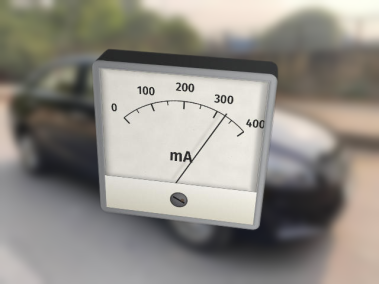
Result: 325 mA
